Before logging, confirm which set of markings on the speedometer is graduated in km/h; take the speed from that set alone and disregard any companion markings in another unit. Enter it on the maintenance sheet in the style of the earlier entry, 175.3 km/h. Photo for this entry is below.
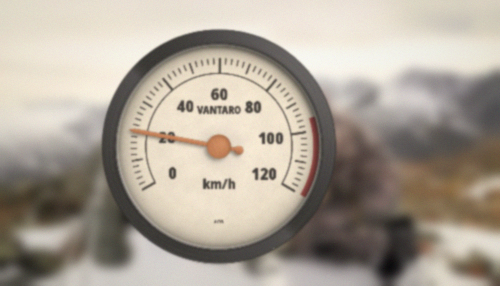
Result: 20 km/h
